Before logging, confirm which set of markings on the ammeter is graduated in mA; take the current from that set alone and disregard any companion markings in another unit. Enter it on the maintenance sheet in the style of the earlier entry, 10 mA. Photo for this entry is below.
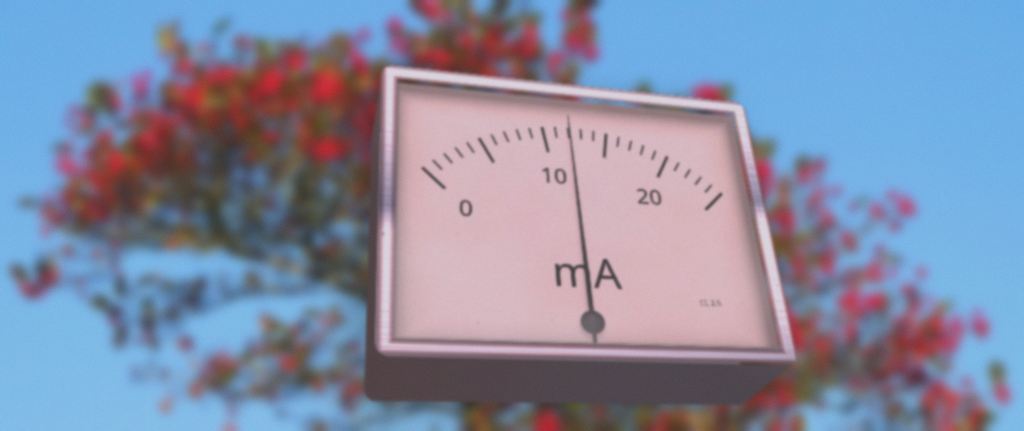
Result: 12 mA
